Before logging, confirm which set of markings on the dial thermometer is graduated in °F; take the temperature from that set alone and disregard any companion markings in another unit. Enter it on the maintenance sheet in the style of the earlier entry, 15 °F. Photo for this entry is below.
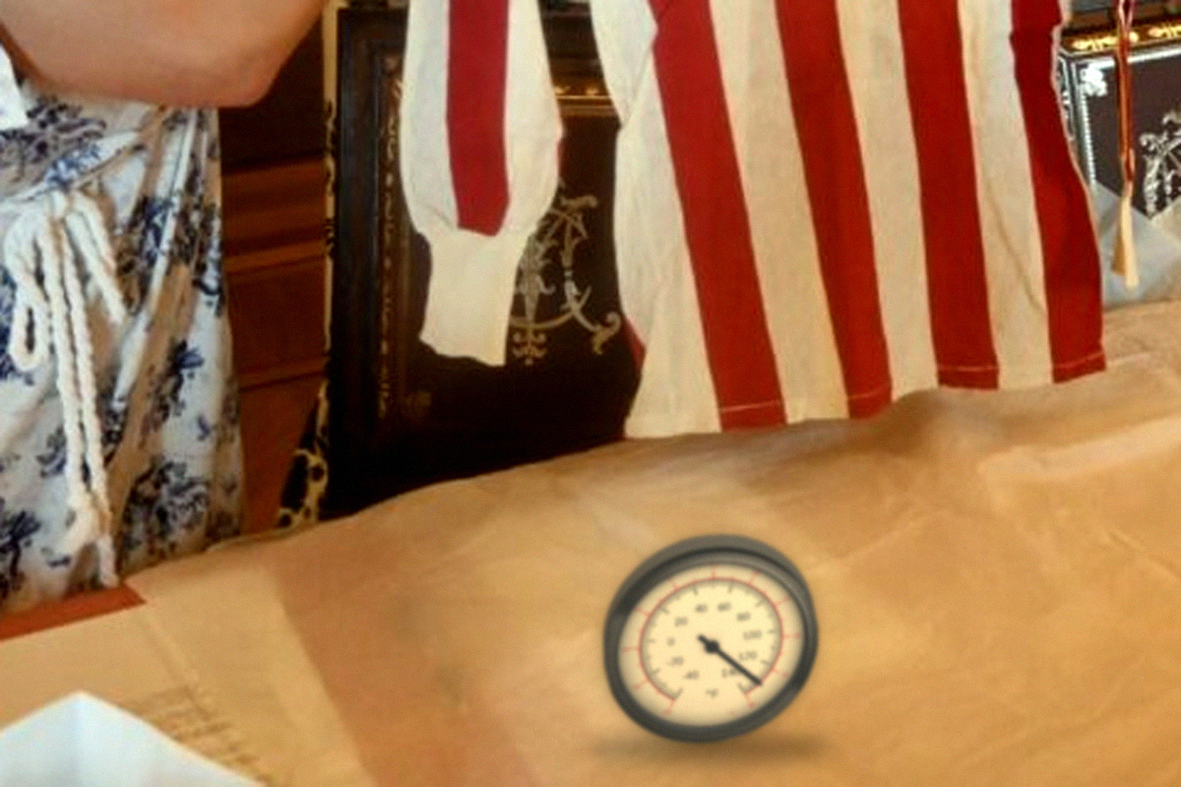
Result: 130 °F
